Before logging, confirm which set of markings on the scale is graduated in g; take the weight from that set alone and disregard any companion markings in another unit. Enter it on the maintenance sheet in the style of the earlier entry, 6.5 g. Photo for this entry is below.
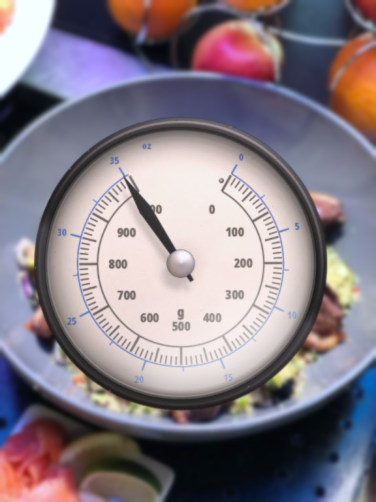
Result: 990 g
